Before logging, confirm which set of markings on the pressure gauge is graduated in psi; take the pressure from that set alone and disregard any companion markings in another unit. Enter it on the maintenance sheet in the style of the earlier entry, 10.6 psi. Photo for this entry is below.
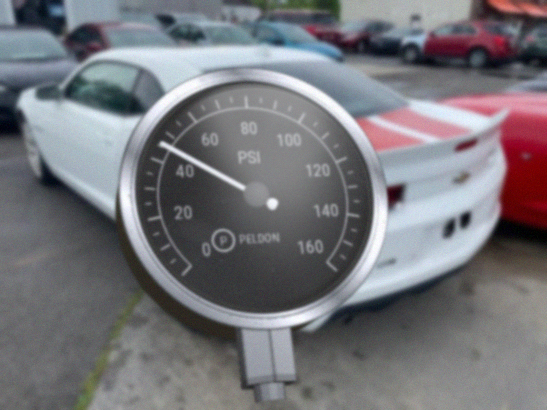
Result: 45 psi
